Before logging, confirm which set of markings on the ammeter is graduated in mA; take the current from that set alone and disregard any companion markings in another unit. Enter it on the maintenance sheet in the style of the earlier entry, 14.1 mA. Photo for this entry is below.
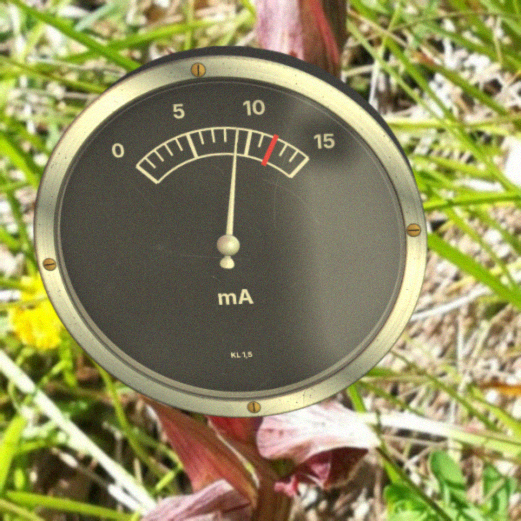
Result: 9 mA
